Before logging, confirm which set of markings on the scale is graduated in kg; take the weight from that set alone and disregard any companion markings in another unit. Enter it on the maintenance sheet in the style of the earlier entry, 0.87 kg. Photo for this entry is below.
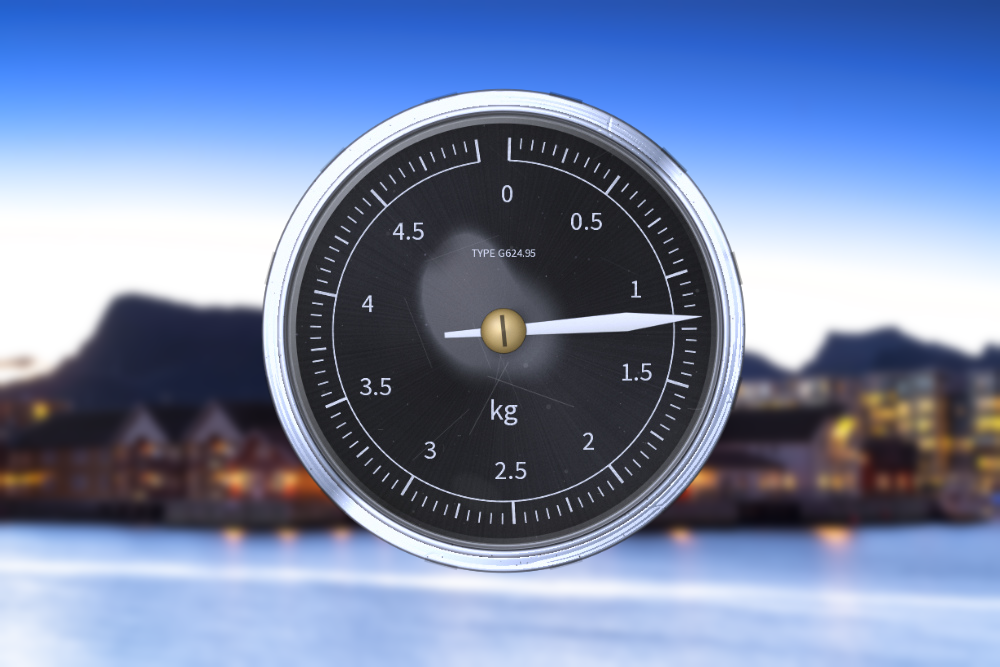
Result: 1.2 kg
